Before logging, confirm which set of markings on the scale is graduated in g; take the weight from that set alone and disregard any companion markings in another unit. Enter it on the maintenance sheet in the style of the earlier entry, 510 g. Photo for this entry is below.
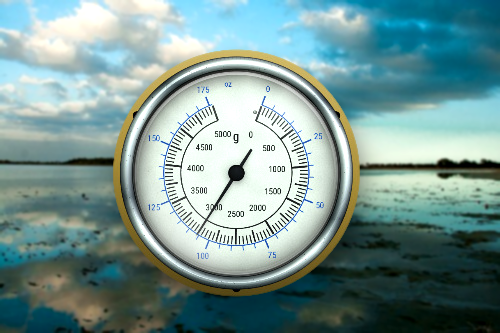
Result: 3000 g
